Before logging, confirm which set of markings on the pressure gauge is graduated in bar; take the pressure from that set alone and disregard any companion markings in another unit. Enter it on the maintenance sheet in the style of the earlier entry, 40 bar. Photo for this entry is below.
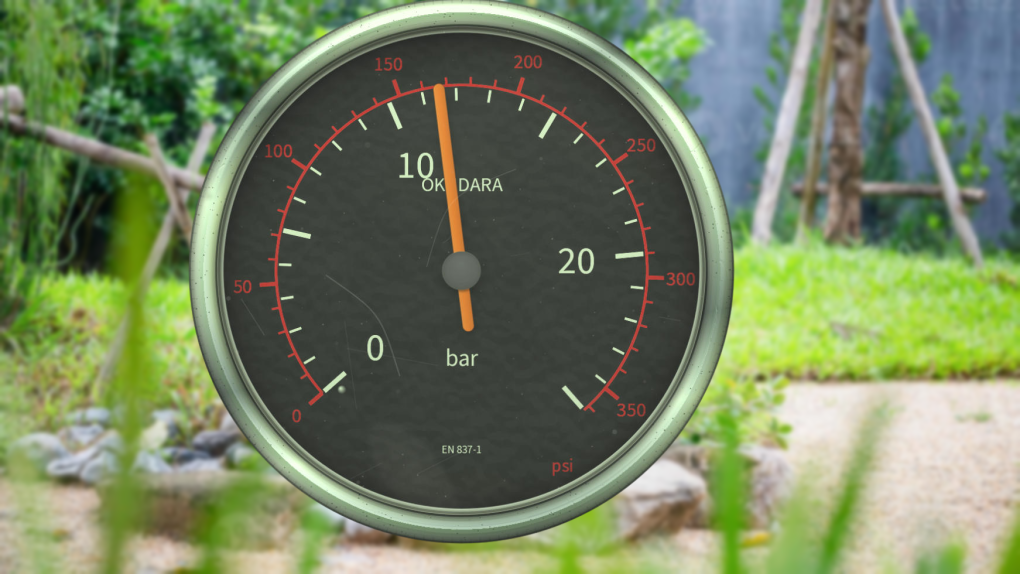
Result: 11.5 bar
